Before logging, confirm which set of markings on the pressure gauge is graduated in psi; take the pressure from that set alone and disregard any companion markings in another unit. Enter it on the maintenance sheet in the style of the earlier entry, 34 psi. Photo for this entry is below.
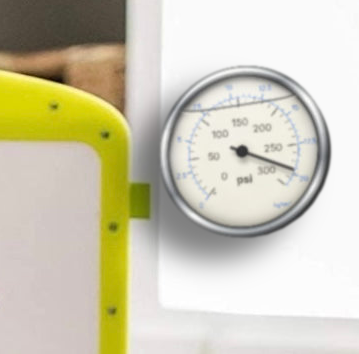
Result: 280 psi
